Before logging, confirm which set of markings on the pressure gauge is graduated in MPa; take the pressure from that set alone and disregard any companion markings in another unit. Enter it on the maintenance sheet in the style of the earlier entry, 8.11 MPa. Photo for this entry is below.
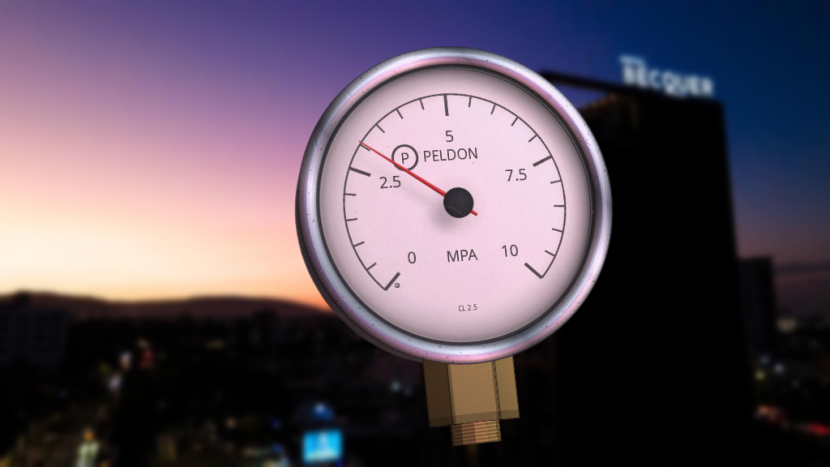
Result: 3 MPa
